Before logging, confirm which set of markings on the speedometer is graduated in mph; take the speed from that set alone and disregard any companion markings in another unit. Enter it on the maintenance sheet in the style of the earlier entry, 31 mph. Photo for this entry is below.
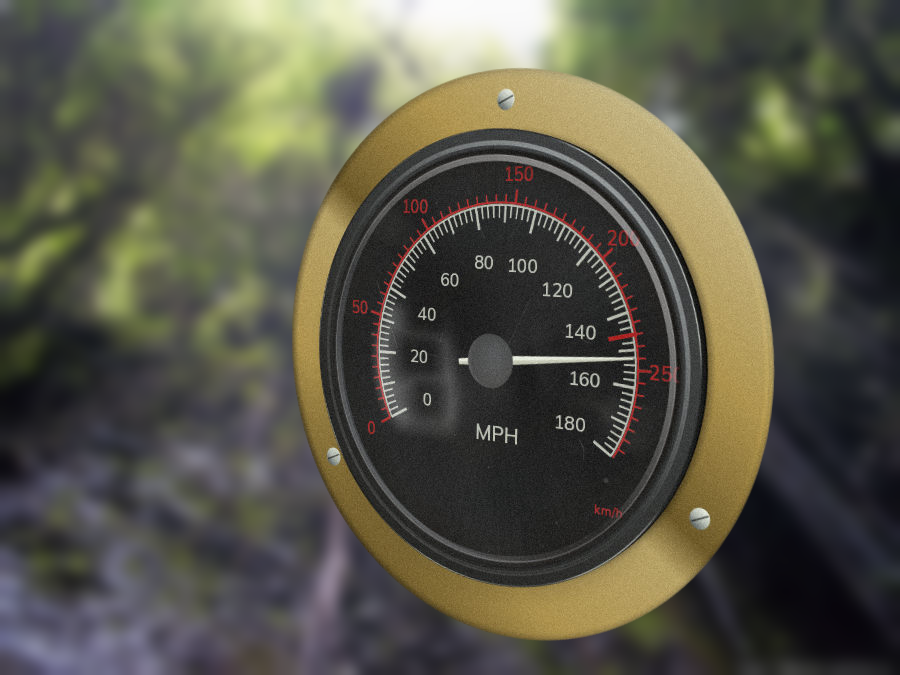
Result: 152 mph
